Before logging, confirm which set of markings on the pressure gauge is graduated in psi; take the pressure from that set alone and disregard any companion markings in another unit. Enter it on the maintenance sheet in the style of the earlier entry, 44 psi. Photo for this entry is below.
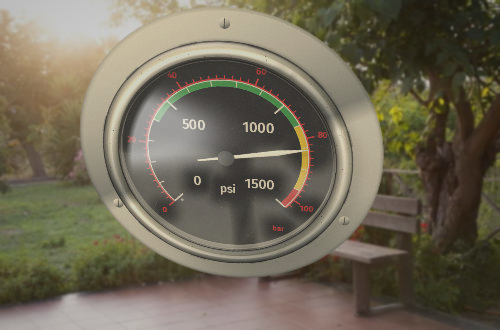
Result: 1200 psi
